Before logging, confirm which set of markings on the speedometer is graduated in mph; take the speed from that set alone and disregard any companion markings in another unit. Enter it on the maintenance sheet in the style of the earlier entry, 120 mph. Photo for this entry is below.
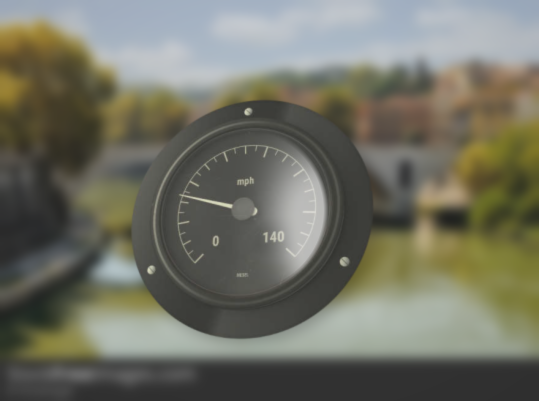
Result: 32.5 mph
